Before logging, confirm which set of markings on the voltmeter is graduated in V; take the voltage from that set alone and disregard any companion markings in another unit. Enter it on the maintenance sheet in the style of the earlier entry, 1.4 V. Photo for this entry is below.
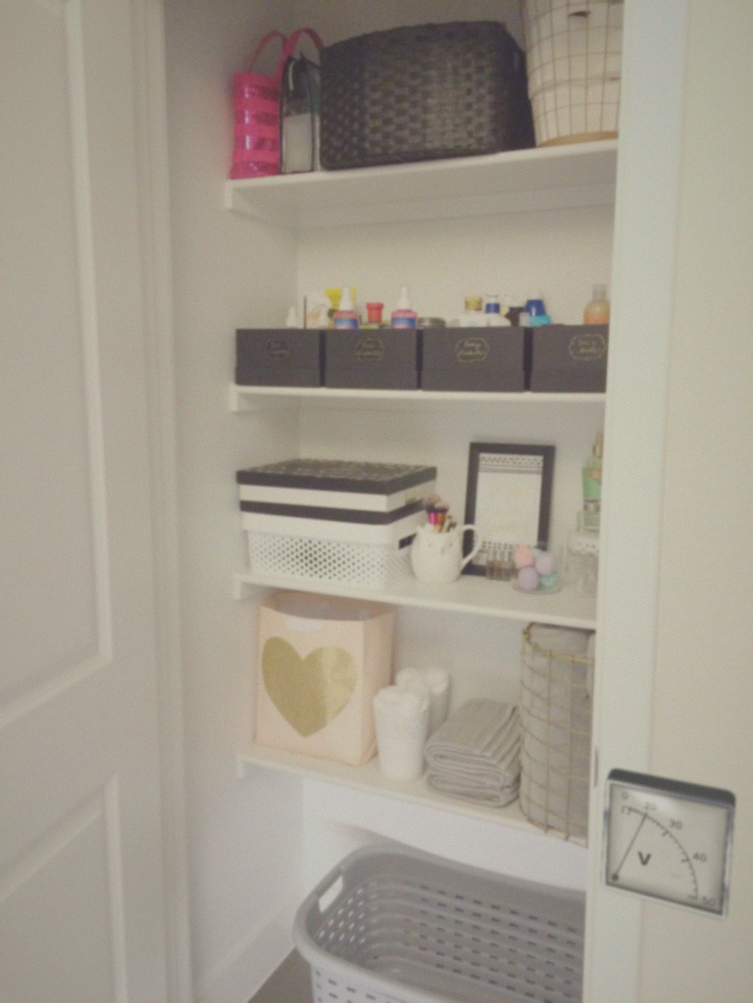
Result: 20 V
